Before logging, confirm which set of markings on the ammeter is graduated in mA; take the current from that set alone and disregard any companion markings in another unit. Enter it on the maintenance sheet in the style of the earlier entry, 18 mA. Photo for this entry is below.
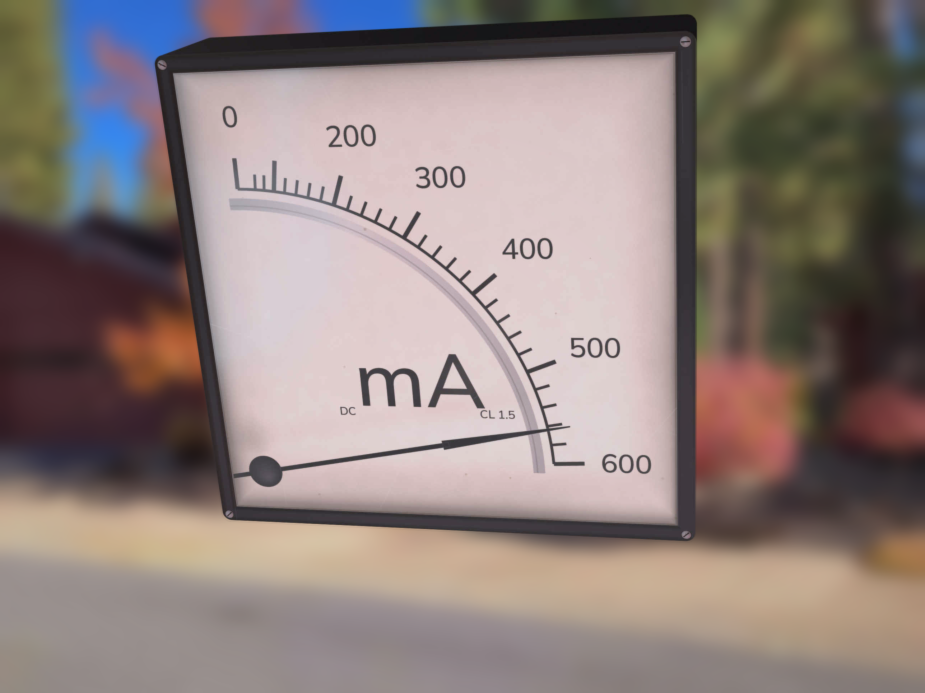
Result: 560 mA
